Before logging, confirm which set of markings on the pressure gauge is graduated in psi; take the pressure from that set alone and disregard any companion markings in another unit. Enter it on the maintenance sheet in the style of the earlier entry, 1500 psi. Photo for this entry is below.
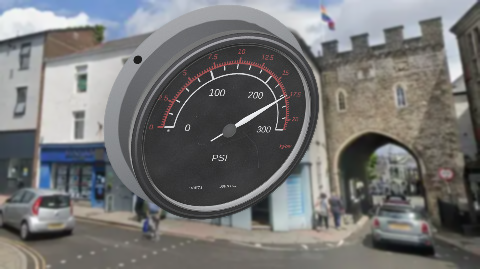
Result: 240 psi
